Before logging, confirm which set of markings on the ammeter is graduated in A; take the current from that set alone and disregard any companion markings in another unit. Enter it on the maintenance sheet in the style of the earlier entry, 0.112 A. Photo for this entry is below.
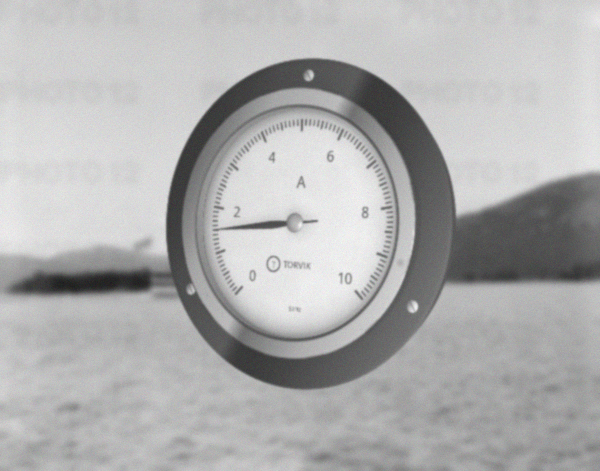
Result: 1.5 A
